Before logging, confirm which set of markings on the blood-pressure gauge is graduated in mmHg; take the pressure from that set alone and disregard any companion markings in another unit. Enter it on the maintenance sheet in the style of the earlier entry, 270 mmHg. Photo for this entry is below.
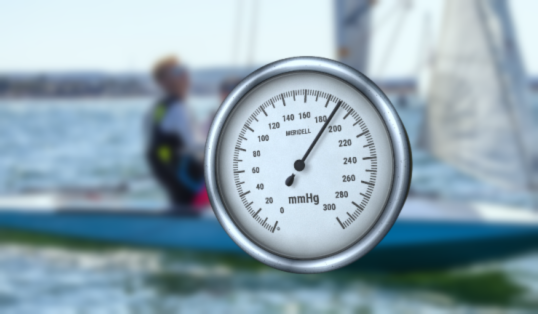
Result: 190 mmHg
